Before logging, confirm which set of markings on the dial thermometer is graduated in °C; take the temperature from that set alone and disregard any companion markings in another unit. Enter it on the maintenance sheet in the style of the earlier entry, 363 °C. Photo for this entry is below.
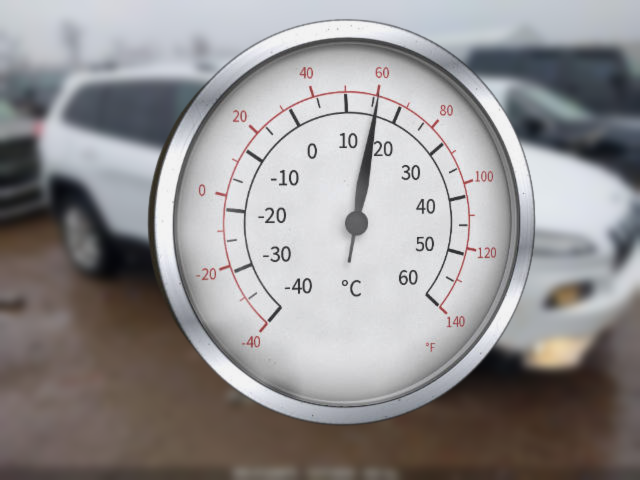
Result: 15 °C
